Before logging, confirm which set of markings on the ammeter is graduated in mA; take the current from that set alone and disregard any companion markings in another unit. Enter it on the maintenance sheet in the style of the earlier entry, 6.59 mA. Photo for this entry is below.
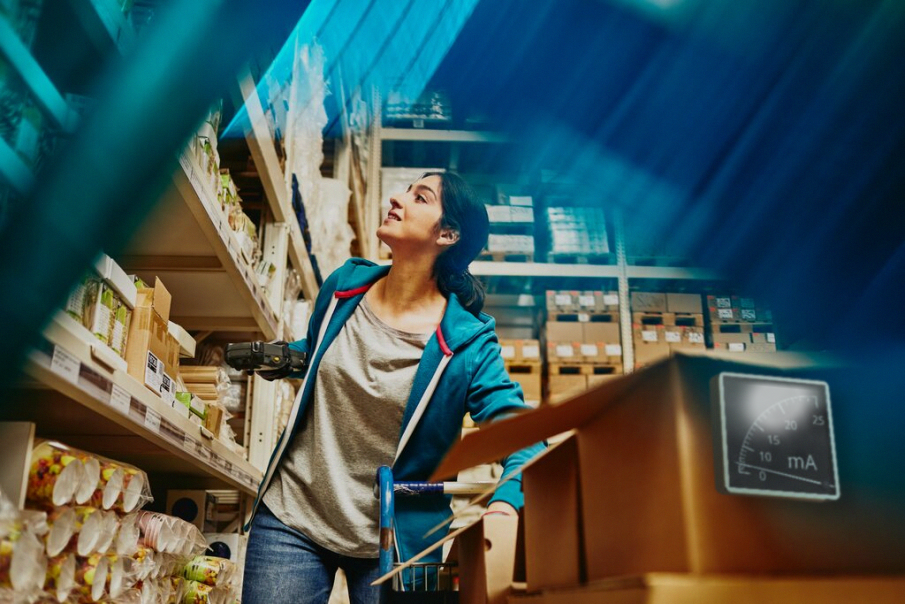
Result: 5 mA
